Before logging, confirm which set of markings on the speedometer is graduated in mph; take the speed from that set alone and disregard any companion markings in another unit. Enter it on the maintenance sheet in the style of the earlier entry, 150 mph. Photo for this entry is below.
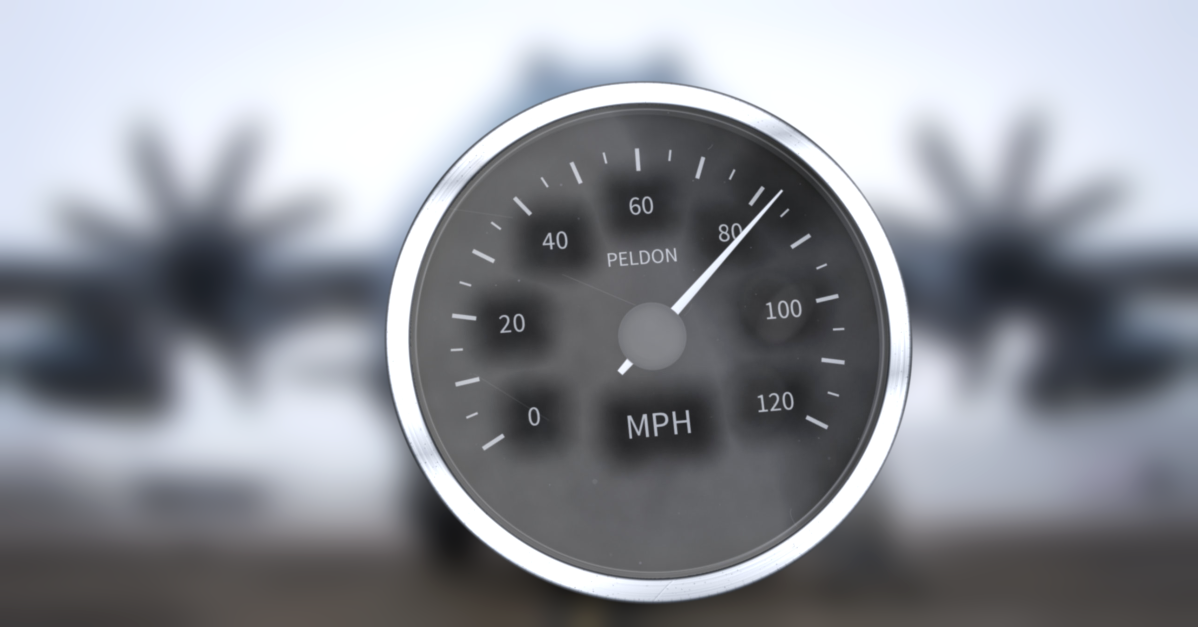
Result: 82.5 mph
